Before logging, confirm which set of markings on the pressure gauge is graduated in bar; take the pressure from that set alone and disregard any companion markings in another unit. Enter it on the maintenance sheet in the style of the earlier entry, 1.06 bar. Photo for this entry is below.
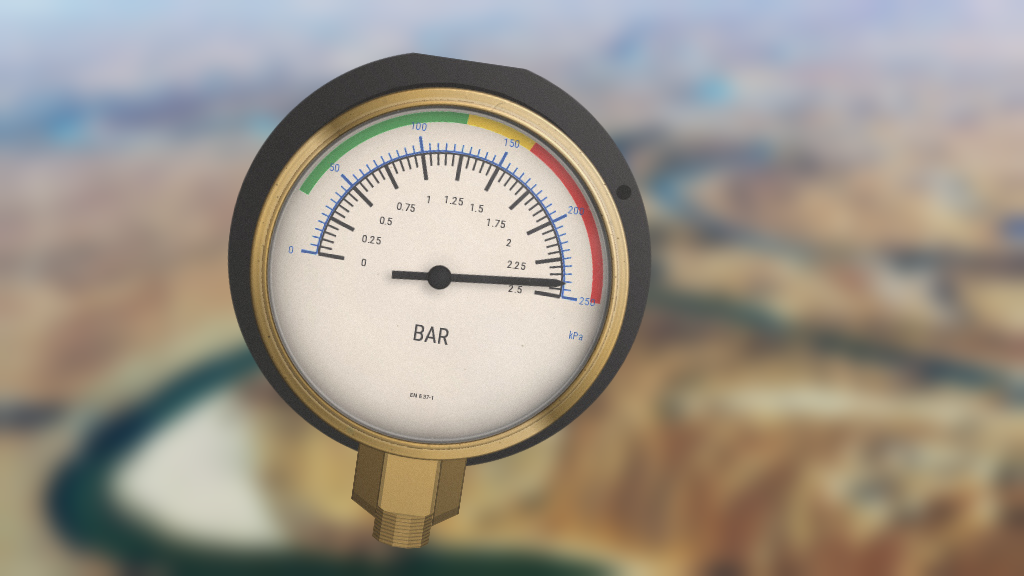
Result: 2.4 bar
